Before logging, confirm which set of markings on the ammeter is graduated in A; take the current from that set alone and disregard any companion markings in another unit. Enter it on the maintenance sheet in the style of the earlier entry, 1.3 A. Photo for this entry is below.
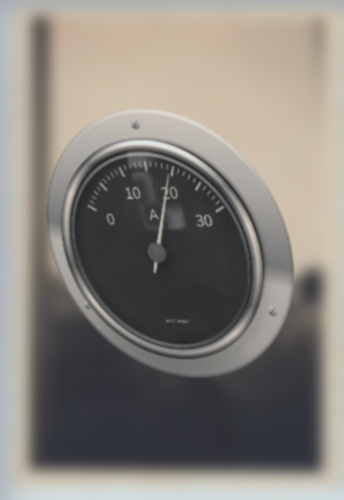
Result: 20 A
